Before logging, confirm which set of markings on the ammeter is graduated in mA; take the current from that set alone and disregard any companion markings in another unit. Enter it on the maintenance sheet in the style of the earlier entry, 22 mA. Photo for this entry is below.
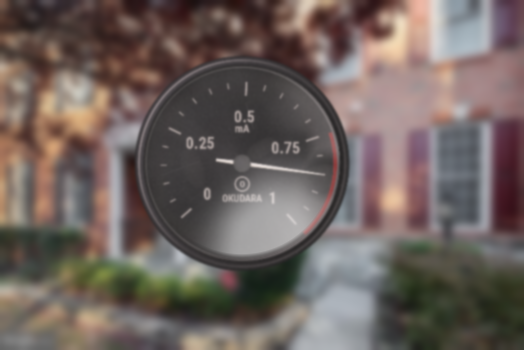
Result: 0.85 mA
